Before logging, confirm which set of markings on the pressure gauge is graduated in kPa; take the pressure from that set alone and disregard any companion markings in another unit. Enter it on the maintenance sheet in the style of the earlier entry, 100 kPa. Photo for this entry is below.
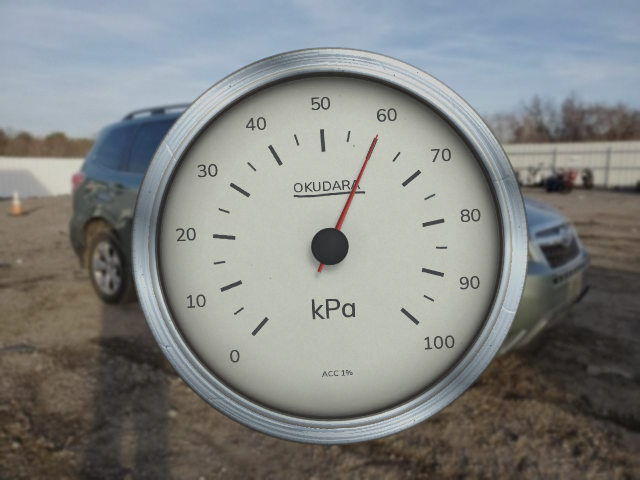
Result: 60 kPa
